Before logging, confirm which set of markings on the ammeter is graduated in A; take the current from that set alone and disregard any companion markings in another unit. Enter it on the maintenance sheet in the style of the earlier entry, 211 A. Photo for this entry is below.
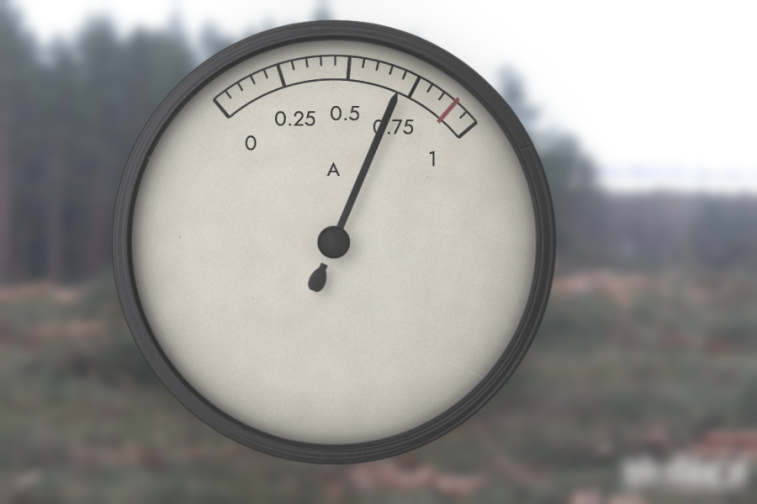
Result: 0.7 A
